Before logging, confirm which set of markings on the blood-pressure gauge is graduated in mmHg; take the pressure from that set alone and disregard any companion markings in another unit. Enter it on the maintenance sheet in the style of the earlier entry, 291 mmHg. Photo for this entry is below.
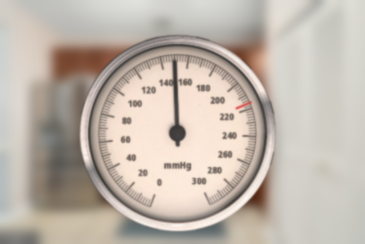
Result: 150 mmHg
